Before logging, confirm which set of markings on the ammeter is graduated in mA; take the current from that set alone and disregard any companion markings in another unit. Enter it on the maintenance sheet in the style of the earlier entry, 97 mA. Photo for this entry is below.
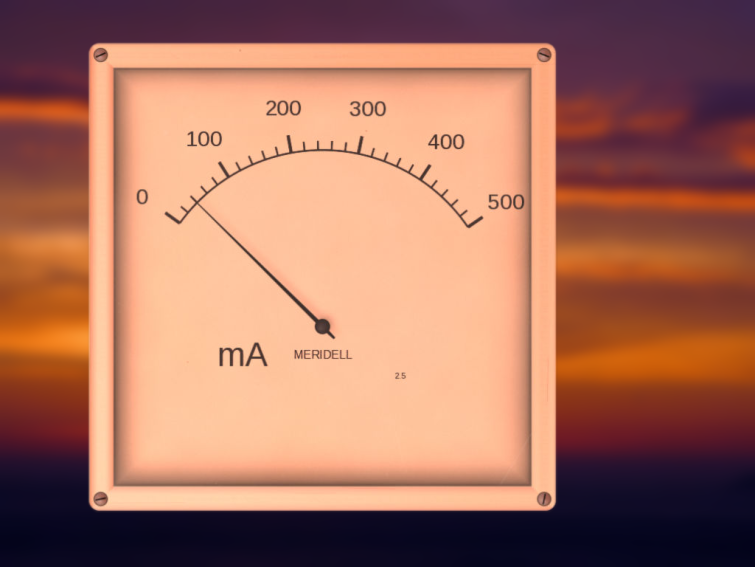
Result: 40 mA
